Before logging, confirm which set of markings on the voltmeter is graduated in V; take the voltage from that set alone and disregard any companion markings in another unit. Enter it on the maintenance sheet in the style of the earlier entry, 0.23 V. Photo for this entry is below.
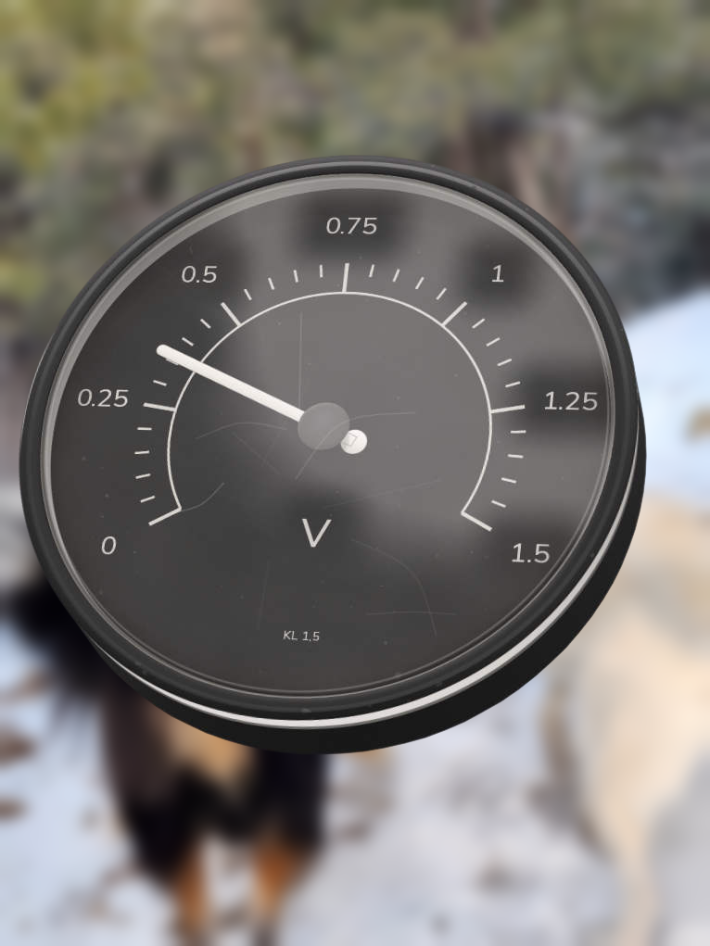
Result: 0.35 V
